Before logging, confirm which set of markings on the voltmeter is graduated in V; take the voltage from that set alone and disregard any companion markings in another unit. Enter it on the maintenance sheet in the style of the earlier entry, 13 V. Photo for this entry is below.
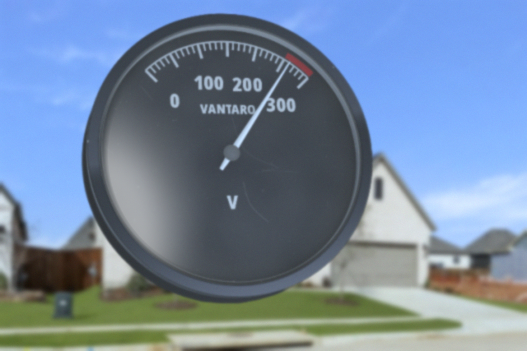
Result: 260 V
